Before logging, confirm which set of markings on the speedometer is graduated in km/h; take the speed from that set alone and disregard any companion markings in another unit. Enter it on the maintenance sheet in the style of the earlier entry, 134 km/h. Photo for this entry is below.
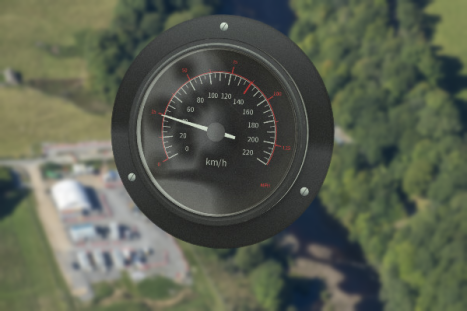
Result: 40 km/h
